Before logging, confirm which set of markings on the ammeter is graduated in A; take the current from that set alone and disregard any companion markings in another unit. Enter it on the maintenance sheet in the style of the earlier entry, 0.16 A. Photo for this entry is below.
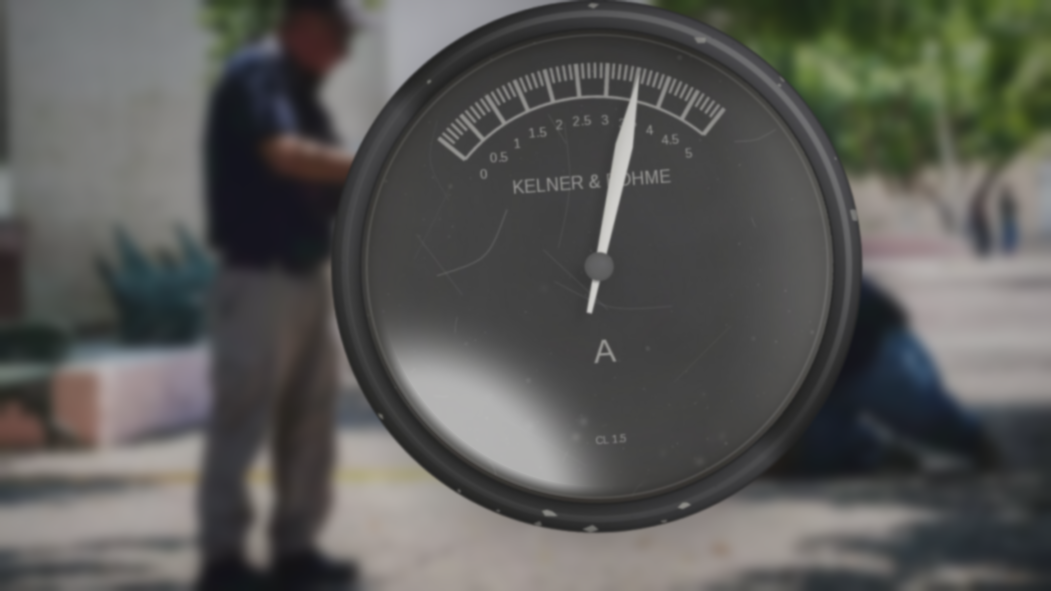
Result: 3.5 A
